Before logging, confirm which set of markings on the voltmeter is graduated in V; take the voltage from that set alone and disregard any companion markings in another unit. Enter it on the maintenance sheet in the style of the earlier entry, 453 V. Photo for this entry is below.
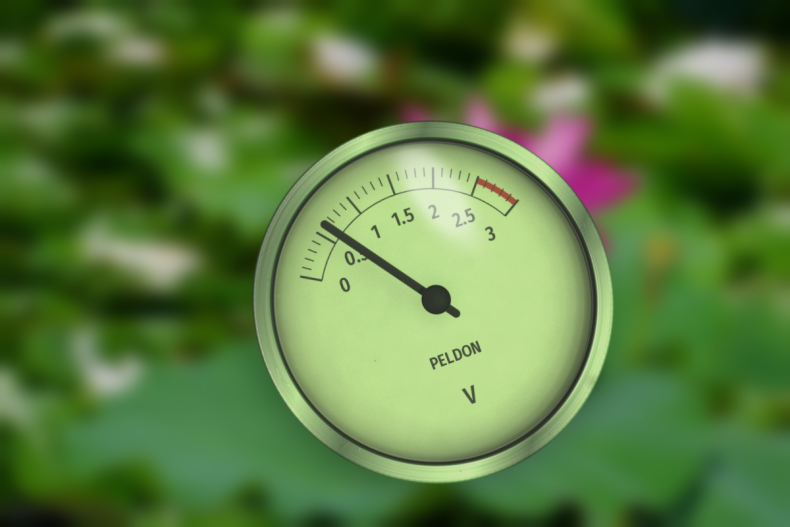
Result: 0.6 V
